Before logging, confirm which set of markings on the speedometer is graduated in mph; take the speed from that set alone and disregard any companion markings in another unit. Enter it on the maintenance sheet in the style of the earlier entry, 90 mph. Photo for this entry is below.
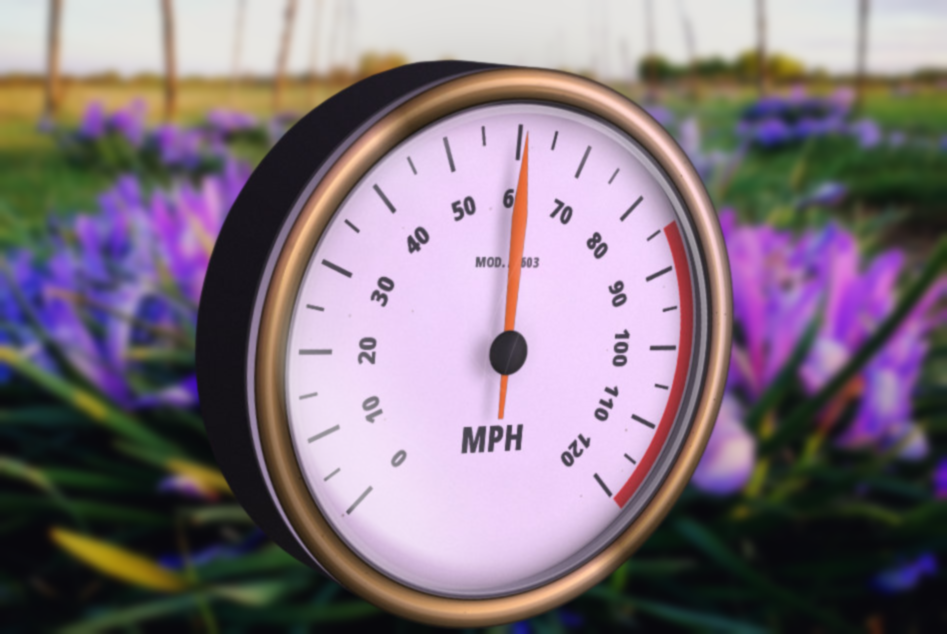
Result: 60 mph
